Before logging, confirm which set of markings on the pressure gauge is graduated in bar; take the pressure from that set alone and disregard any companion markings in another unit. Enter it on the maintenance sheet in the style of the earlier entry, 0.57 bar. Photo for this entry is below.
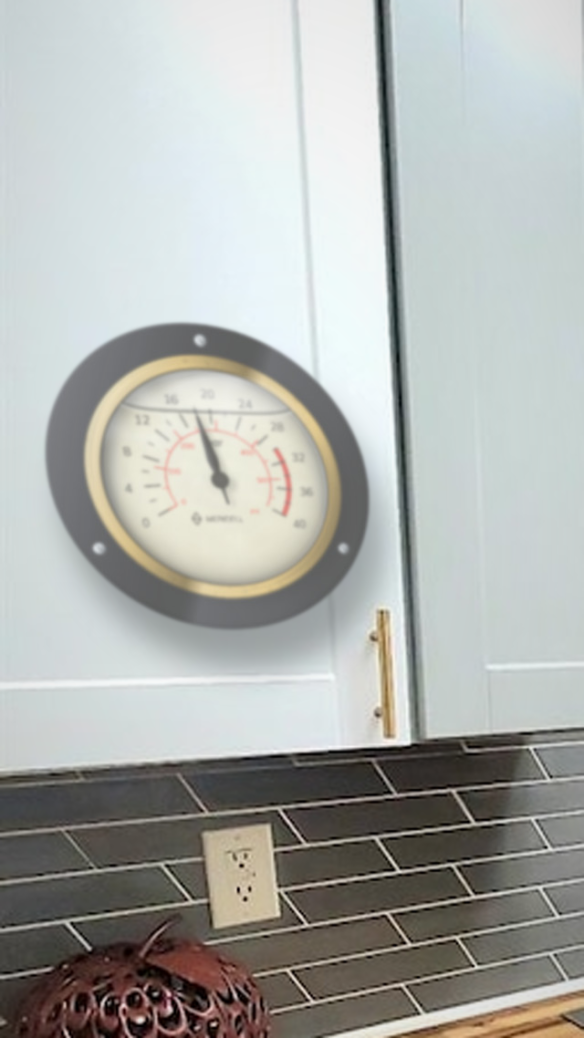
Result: 18 bar
